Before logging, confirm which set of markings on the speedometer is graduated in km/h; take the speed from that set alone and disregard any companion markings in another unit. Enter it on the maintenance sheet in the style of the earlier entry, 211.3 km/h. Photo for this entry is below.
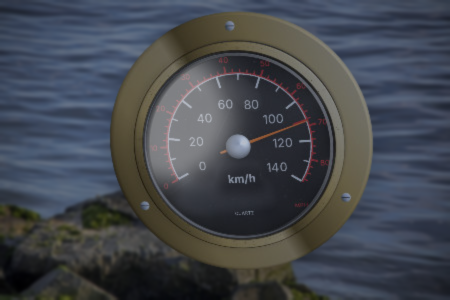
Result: 110 km/h
